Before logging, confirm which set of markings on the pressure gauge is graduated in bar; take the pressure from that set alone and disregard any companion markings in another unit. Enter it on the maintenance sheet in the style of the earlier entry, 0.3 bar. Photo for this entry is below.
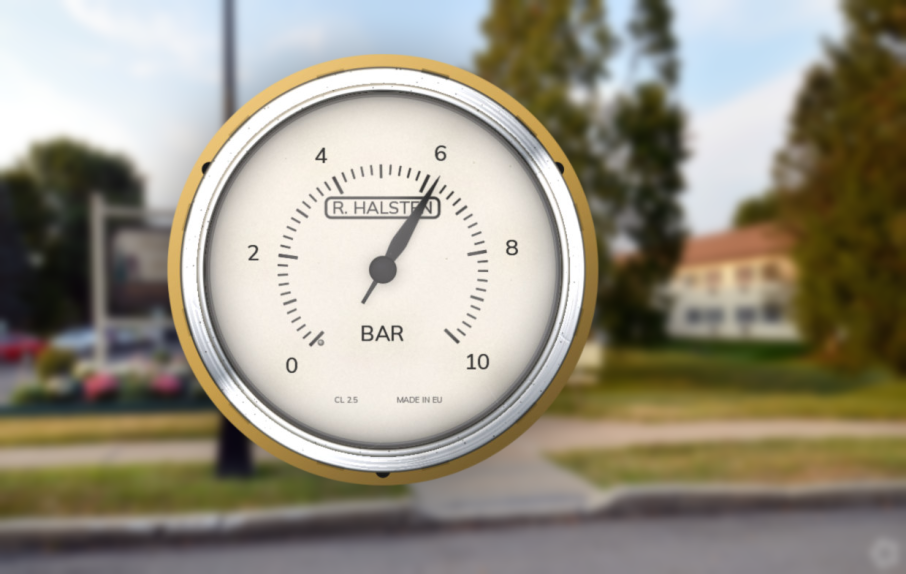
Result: 6.2 bar
